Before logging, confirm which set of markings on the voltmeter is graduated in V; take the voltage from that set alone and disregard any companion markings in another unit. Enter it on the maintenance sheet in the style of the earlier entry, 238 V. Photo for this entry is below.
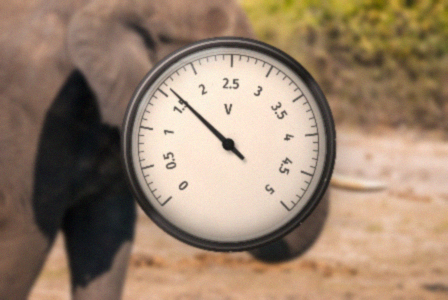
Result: 1.6 V
